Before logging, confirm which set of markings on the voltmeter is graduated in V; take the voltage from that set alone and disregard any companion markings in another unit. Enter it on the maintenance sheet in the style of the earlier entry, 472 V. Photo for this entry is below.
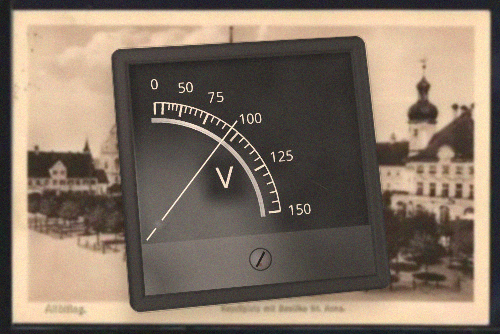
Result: 95 V
